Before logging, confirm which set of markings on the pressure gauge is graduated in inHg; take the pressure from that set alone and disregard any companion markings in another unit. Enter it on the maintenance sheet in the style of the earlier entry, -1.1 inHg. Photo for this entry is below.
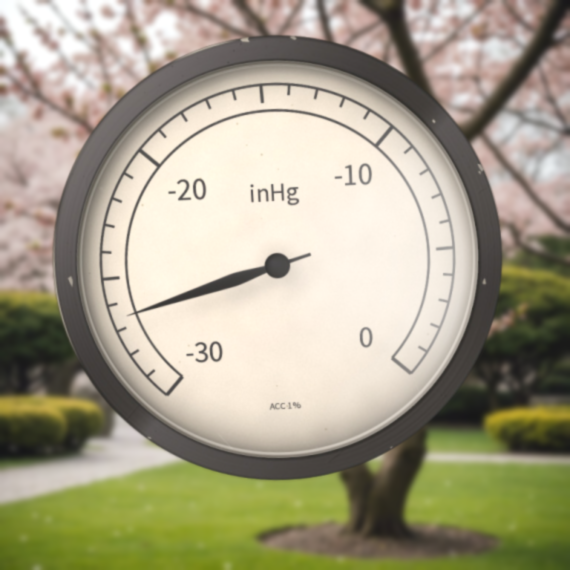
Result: -26.5 inHg
